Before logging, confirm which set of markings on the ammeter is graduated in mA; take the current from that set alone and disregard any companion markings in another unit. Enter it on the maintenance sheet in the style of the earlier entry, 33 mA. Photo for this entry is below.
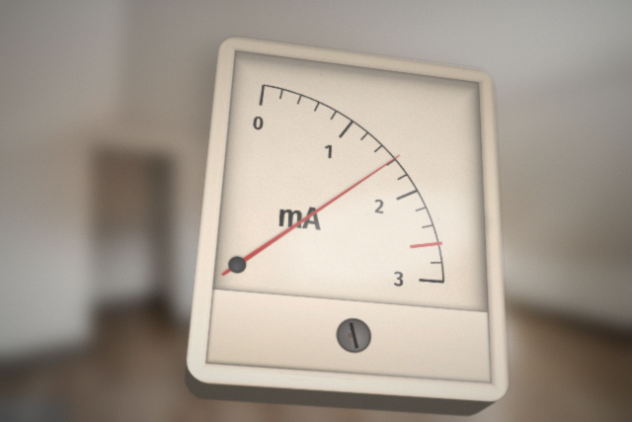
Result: 1.6 mA
